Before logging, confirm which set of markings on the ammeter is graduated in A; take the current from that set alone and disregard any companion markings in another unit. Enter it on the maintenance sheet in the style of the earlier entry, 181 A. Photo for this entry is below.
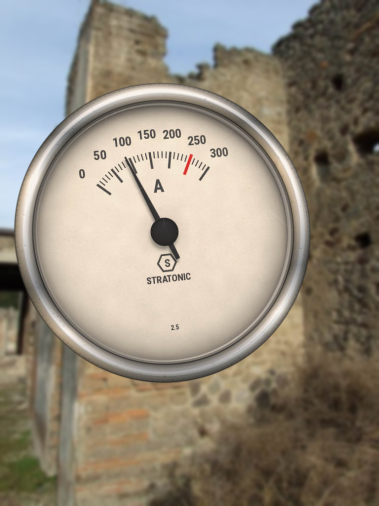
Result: 90 A
